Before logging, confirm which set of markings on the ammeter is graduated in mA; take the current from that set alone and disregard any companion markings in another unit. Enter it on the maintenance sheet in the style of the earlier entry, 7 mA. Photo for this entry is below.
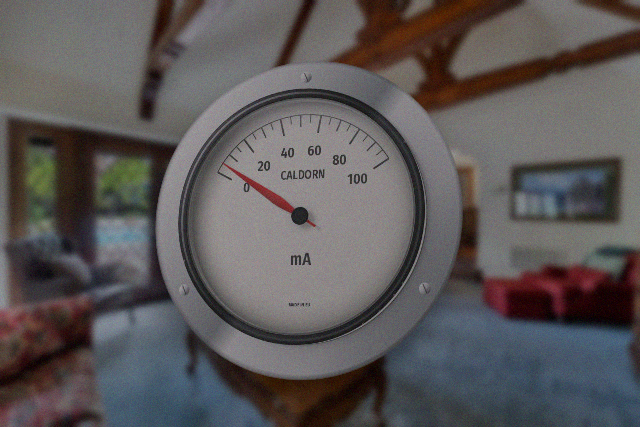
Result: 5 mA
